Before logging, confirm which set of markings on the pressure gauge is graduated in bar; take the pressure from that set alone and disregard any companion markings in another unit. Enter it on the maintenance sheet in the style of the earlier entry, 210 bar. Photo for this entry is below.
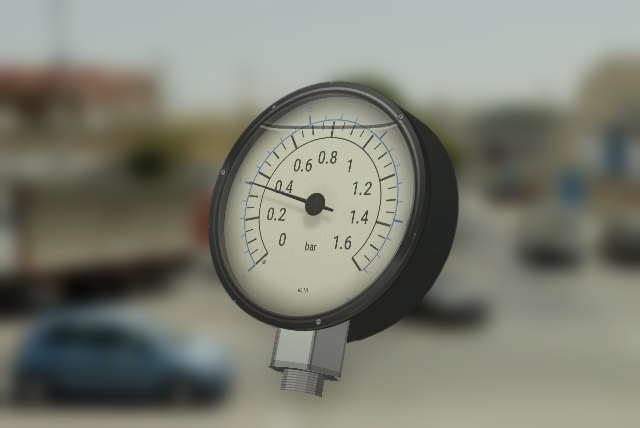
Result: 0.35 bar
